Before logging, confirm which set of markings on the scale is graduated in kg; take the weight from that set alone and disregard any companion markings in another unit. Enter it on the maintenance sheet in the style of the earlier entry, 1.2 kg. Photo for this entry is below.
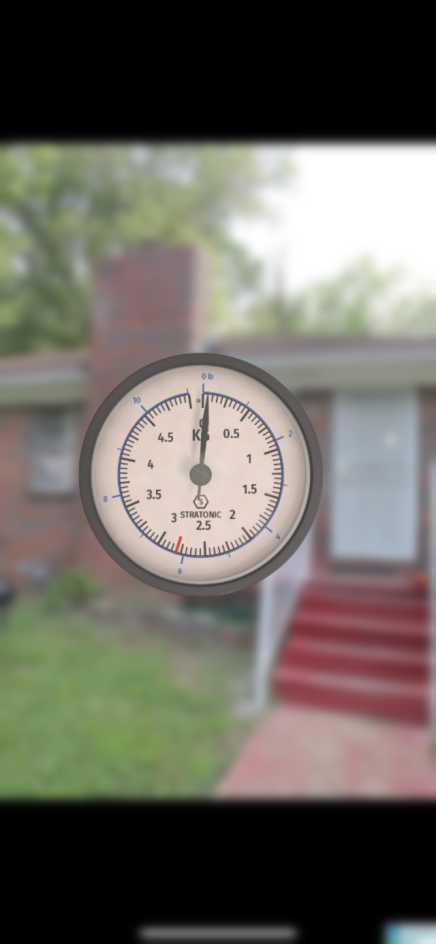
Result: 0.05 kg
